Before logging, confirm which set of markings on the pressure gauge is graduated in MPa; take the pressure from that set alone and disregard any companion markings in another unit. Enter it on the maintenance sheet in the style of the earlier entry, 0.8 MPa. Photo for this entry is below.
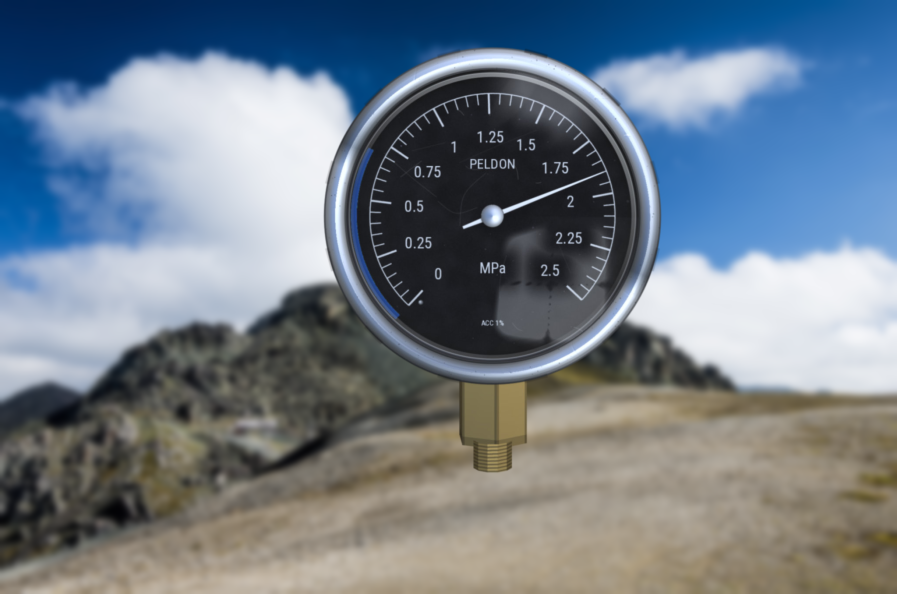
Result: 1.9 MPa
